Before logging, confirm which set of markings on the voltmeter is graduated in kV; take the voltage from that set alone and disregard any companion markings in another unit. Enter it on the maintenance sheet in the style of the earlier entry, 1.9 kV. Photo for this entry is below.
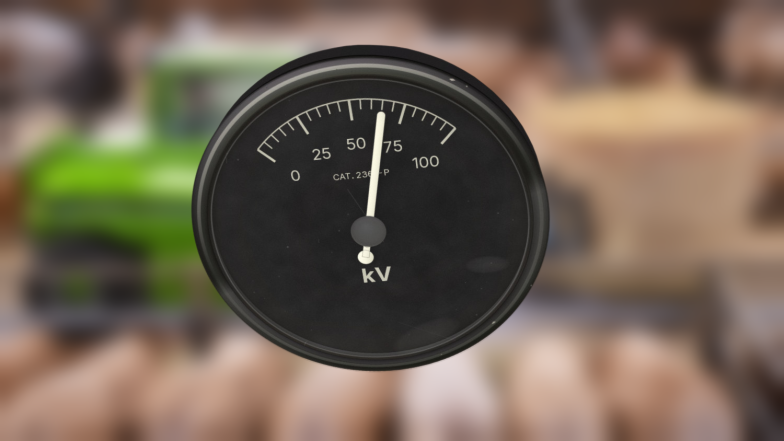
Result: 65 kV
